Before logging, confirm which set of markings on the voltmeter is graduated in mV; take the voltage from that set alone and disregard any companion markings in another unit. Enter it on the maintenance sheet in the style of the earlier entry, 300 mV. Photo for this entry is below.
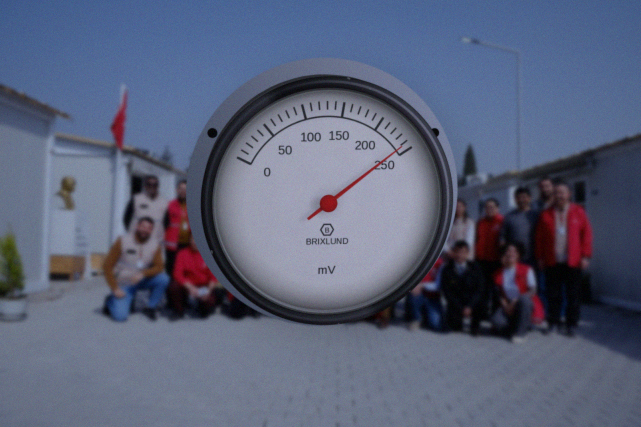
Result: 240 mV
